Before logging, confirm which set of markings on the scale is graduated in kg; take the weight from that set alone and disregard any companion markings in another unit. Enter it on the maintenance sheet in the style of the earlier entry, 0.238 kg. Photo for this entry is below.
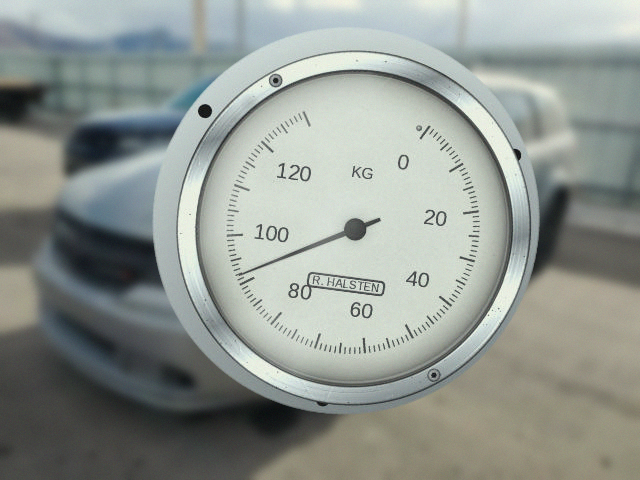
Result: 92 kg
